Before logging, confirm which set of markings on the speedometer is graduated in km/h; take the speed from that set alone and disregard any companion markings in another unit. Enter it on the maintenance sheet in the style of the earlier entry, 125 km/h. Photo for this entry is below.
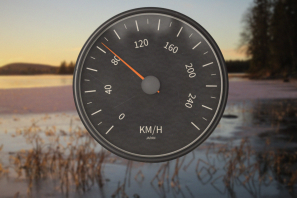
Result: 85 km/h
